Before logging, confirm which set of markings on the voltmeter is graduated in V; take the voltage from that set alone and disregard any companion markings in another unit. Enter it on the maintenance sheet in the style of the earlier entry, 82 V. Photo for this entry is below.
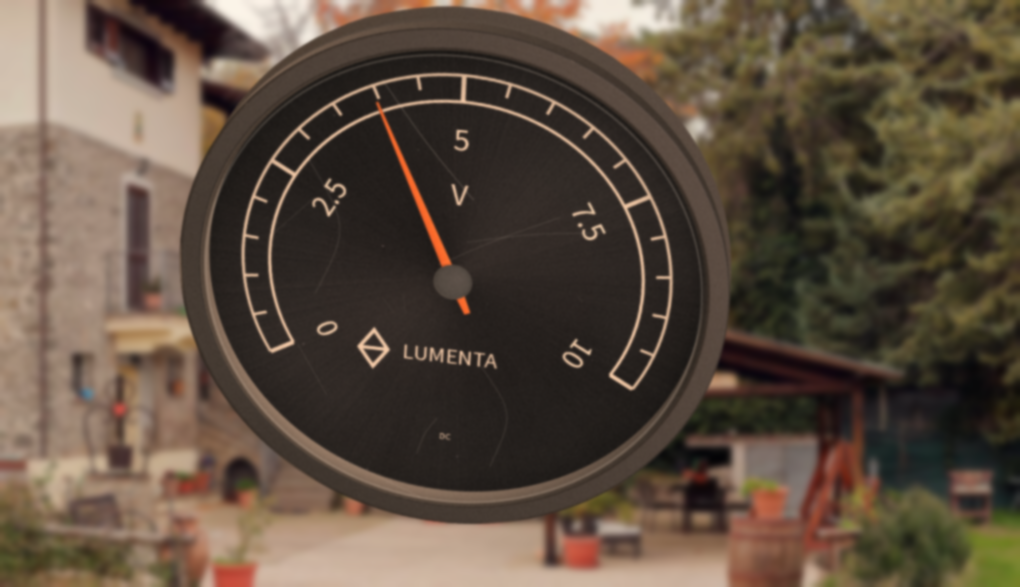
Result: 4 V
